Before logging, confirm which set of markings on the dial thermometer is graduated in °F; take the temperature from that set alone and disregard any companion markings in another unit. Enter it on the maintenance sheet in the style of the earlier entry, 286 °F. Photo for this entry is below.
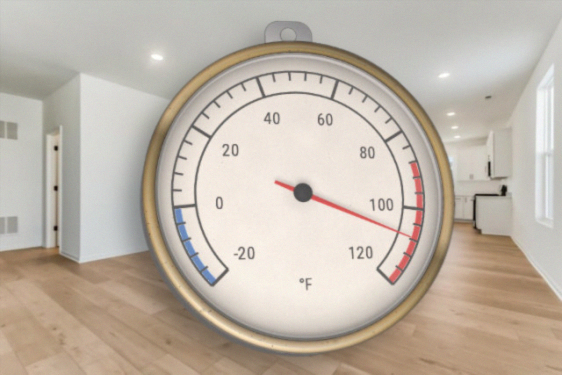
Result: 108 °F
